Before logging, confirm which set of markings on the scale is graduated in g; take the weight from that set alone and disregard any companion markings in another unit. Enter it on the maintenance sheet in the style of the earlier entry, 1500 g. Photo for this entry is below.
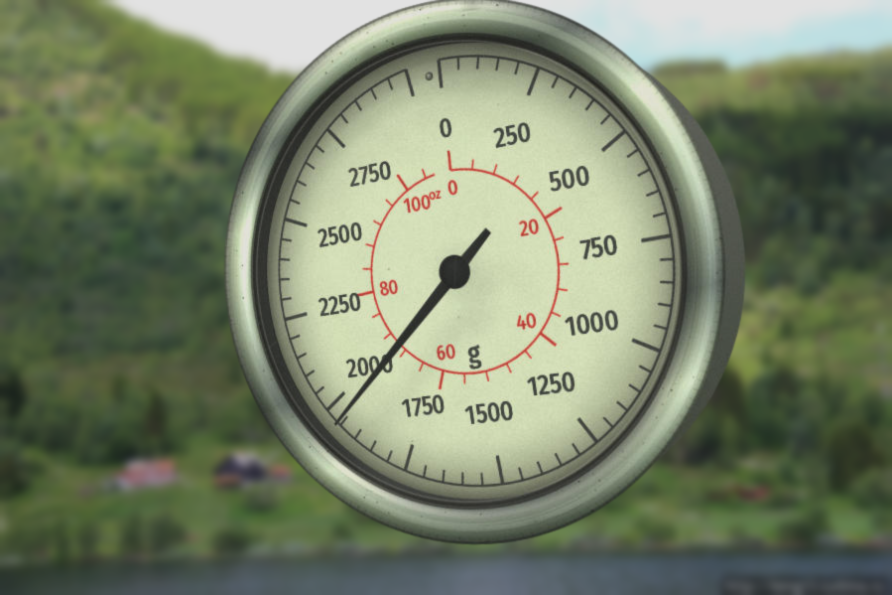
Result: 1950 g
